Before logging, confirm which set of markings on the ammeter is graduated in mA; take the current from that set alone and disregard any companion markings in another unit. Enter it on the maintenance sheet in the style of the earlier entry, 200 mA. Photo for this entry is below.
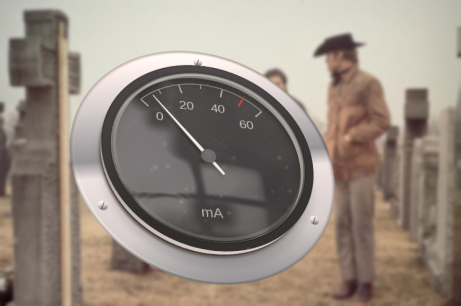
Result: 5 mA
